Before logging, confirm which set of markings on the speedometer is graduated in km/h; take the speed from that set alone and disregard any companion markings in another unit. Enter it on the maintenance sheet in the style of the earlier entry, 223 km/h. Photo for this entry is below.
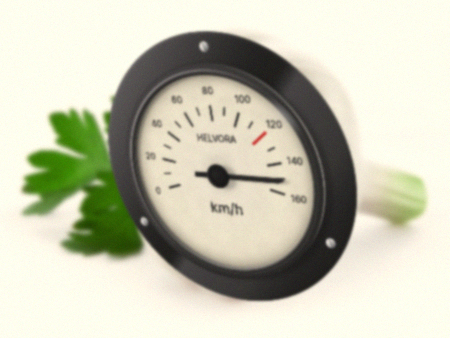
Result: 150 km/h
